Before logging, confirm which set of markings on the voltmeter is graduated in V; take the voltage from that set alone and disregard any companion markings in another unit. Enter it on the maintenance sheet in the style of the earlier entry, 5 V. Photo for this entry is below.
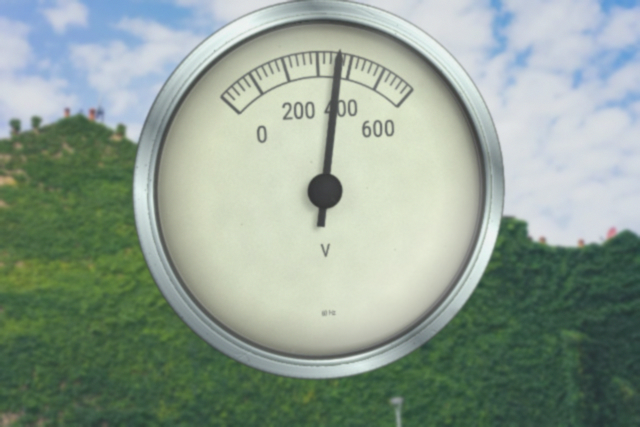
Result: 360 V
